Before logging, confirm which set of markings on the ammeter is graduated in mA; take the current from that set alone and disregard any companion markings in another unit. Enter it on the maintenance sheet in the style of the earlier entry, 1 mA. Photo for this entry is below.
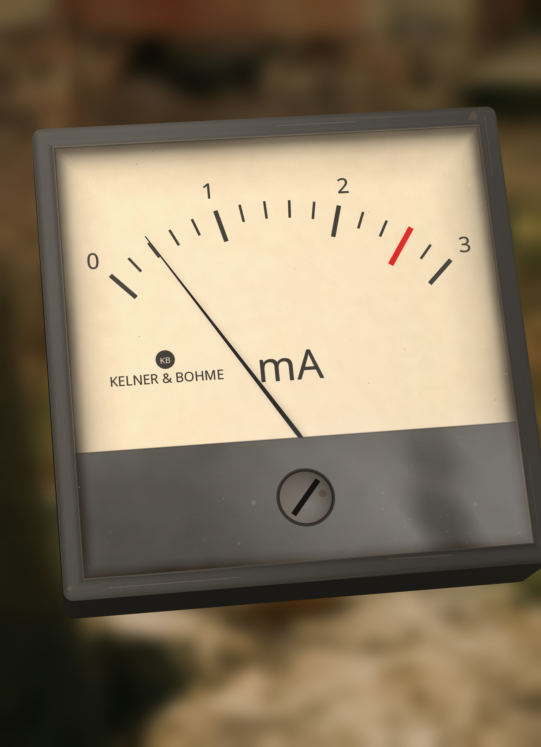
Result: 0.4 mA
